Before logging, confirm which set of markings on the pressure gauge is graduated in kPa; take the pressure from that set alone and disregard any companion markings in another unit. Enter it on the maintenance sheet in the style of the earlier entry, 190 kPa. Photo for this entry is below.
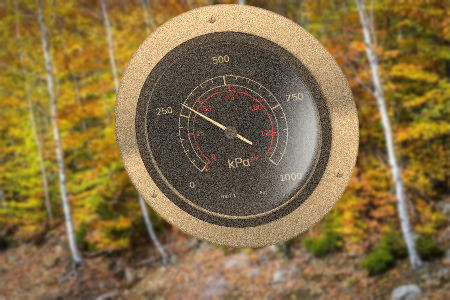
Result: 300 kPa
